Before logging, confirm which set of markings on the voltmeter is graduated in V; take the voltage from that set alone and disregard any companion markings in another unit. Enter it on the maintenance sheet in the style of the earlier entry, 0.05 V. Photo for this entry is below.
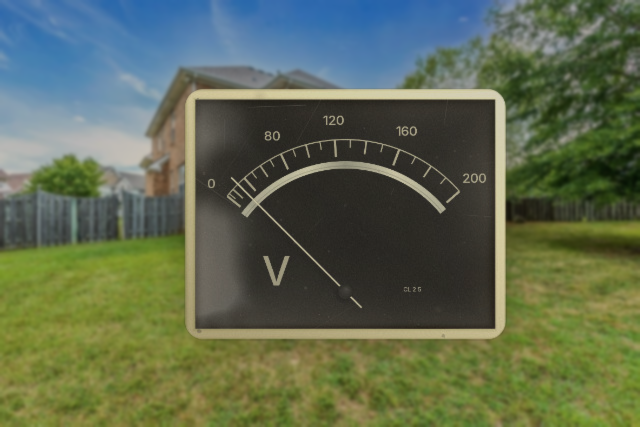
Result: 30 V
